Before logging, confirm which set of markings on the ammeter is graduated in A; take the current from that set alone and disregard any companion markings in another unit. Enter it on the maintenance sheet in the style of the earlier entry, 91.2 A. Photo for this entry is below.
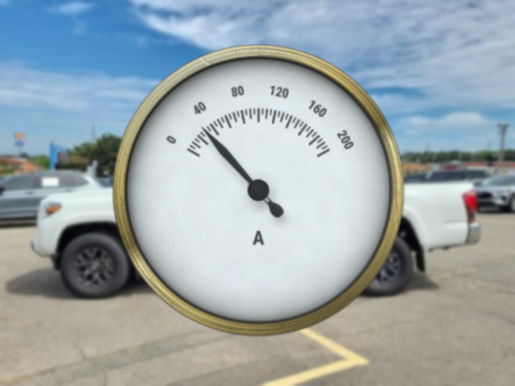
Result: 30 A
